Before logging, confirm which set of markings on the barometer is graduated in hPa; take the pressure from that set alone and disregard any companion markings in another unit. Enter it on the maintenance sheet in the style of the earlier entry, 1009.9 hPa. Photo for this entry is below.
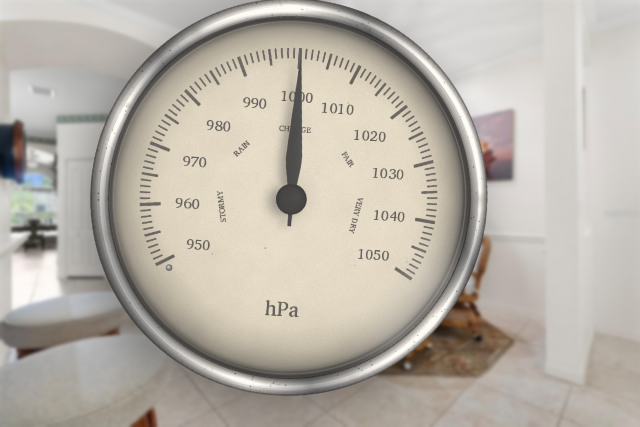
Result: 1000 hPa
